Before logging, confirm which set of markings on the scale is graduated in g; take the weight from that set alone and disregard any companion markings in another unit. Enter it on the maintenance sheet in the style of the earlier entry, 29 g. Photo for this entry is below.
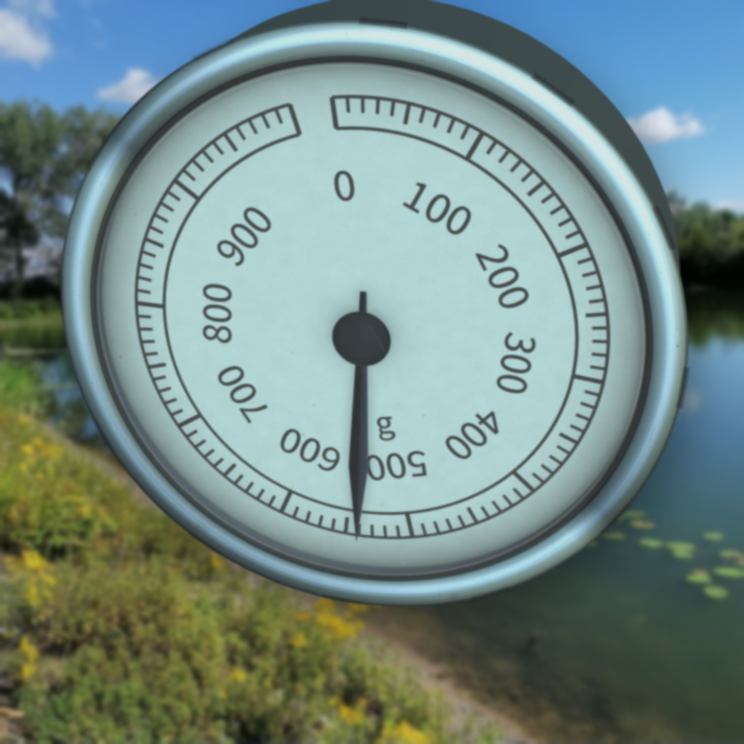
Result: 540 g
